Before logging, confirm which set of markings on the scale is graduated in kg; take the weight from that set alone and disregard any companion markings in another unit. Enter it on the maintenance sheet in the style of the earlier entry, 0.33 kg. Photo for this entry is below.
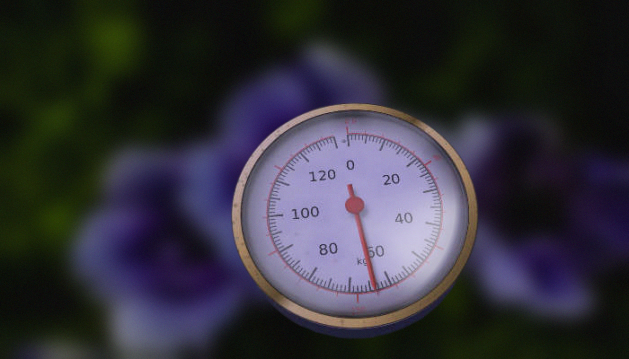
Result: 64 kg
